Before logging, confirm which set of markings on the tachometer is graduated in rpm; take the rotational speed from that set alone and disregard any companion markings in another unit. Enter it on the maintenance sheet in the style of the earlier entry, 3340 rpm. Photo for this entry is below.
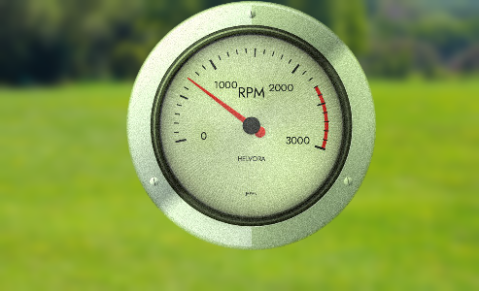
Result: 700 rpm
